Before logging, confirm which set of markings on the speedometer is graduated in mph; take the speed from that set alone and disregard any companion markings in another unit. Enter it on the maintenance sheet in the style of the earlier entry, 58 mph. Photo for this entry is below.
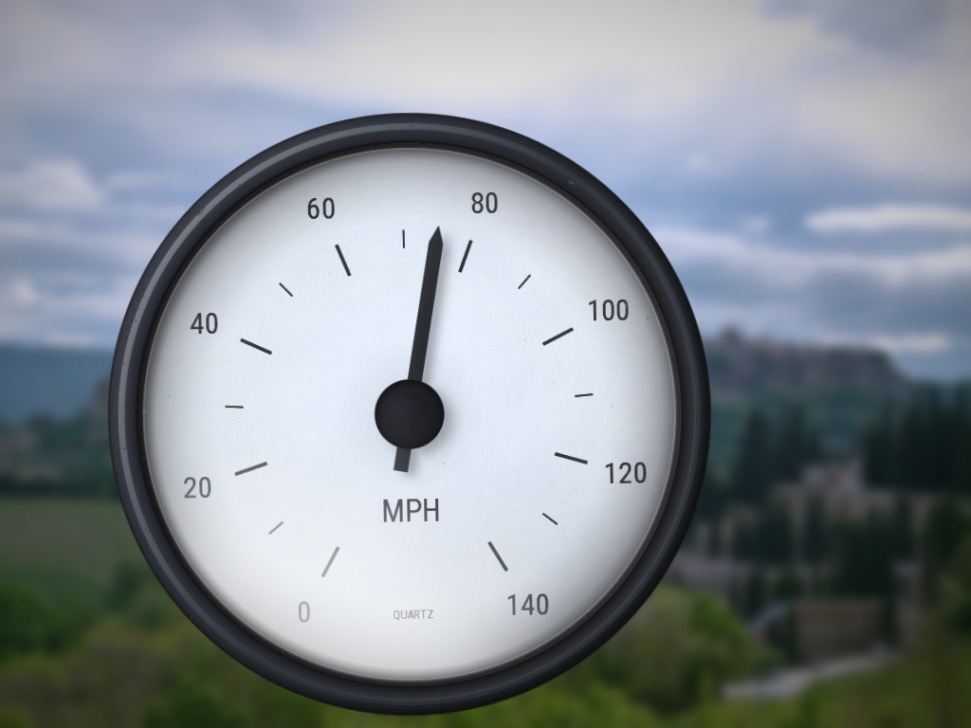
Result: 75 mph
